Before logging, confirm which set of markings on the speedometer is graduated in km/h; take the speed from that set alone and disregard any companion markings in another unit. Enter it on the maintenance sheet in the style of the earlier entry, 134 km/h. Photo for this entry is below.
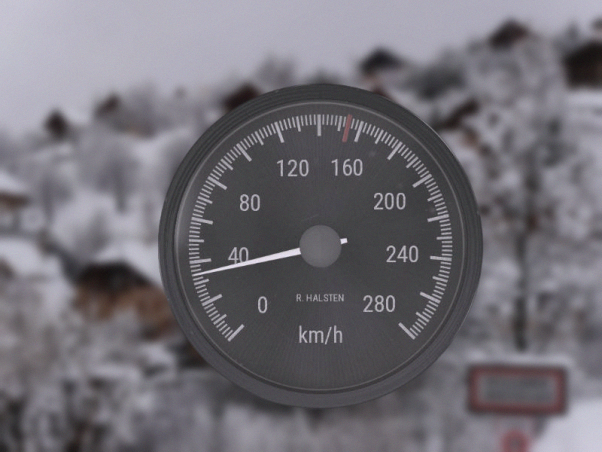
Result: 34 km/h
